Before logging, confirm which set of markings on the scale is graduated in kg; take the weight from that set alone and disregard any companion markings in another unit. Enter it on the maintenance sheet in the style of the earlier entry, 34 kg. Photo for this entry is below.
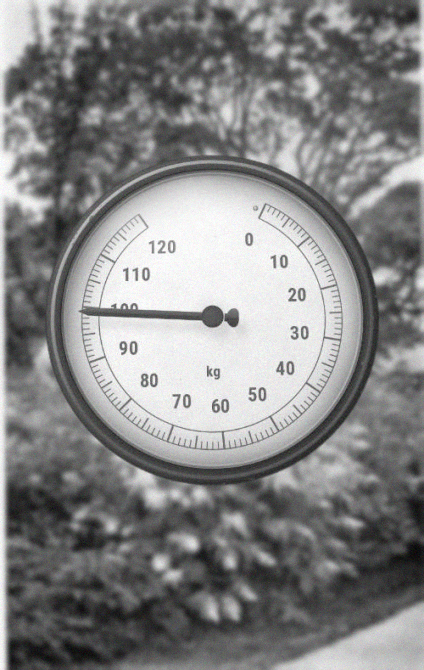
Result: 99 kg
